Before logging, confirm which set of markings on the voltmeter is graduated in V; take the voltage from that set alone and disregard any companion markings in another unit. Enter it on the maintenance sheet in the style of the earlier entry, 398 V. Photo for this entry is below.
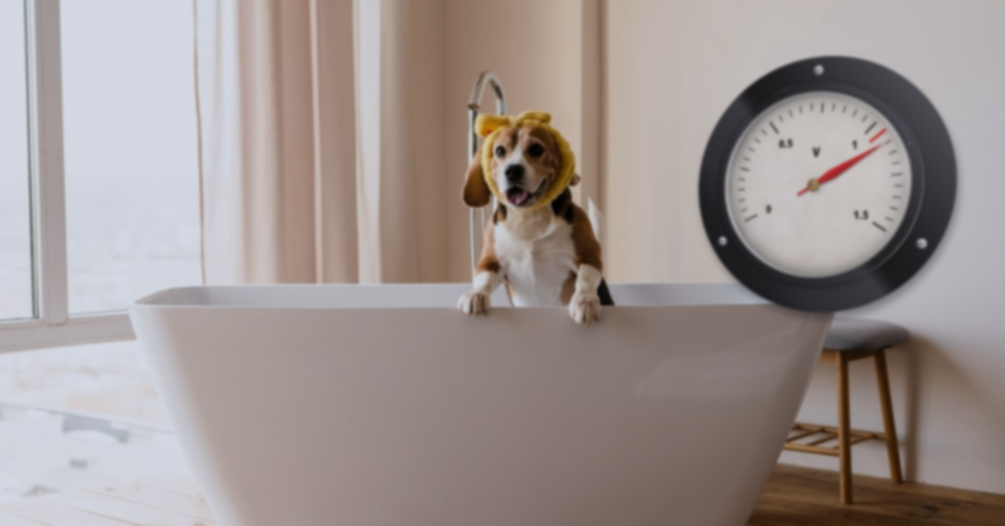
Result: 1.1 V
